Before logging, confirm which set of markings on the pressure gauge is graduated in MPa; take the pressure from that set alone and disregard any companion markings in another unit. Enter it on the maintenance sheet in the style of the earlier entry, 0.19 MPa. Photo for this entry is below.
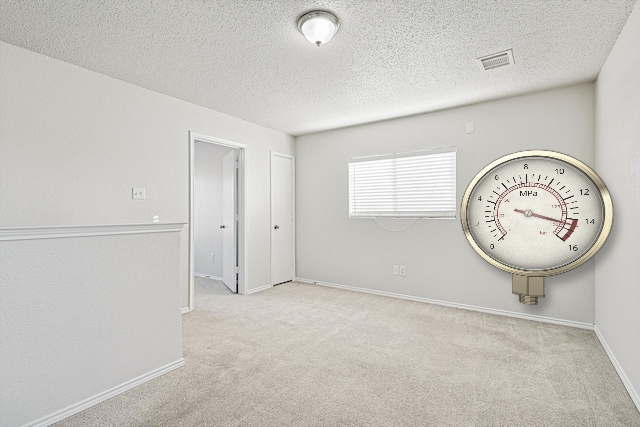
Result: 14.5 MPa
